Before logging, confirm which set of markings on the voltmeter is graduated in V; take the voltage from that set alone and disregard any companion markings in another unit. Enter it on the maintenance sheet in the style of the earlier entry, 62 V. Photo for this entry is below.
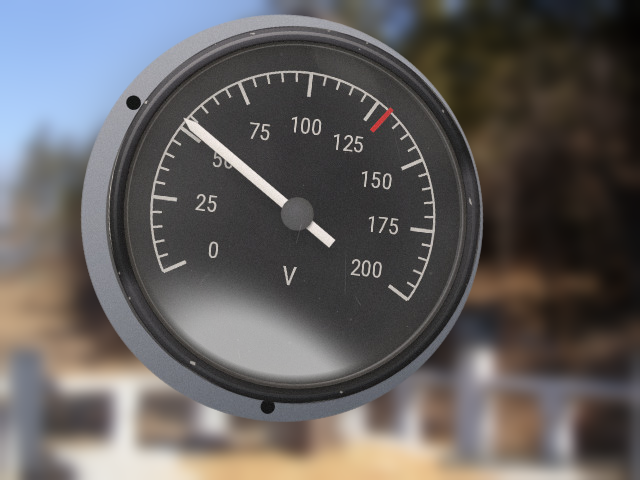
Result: 52.5 V
